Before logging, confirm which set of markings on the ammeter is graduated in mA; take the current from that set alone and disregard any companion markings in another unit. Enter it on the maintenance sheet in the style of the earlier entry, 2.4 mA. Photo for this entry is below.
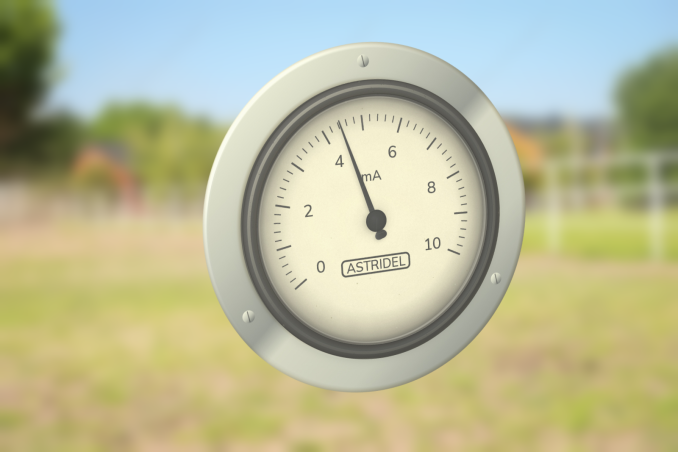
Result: 4.4 mA
